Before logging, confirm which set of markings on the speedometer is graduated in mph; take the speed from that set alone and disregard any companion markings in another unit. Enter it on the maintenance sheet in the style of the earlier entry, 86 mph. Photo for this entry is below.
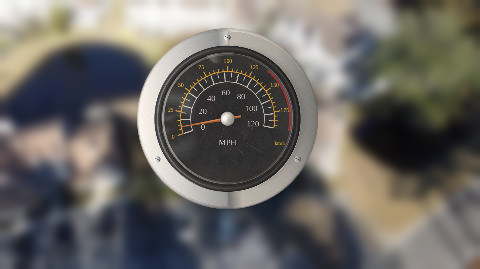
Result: 5 mph
